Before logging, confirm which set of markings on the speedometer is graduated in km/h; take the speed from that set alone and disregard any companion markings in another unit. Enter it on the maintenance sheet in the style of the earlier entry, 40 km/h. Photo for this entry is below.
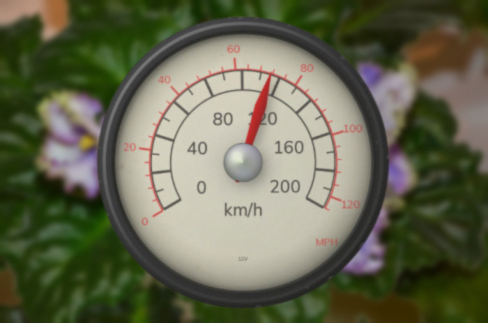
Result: 115 km/h
